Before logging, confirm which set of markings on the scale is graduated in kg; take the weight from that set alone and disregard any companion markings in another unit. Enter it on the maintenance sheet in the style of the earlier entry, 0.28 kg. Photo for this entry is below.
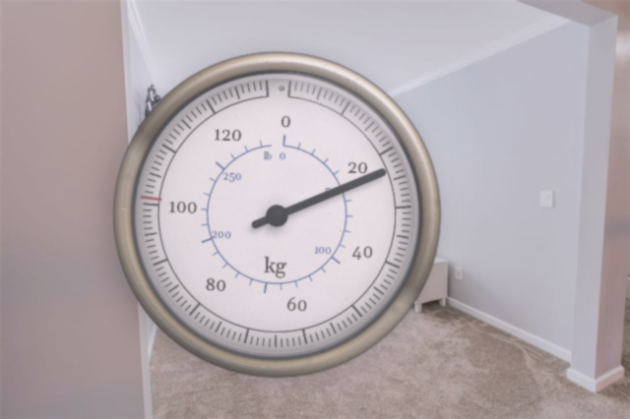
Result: 23 kg
